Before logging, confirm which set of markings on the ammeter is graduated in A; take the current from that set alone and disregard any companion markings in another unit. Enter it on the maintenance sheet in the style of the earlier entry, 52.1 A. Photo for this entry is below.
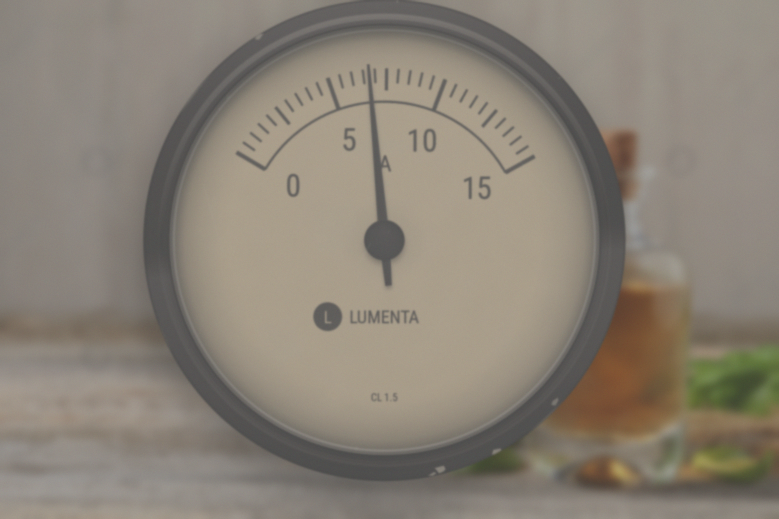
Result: 6.75 A
